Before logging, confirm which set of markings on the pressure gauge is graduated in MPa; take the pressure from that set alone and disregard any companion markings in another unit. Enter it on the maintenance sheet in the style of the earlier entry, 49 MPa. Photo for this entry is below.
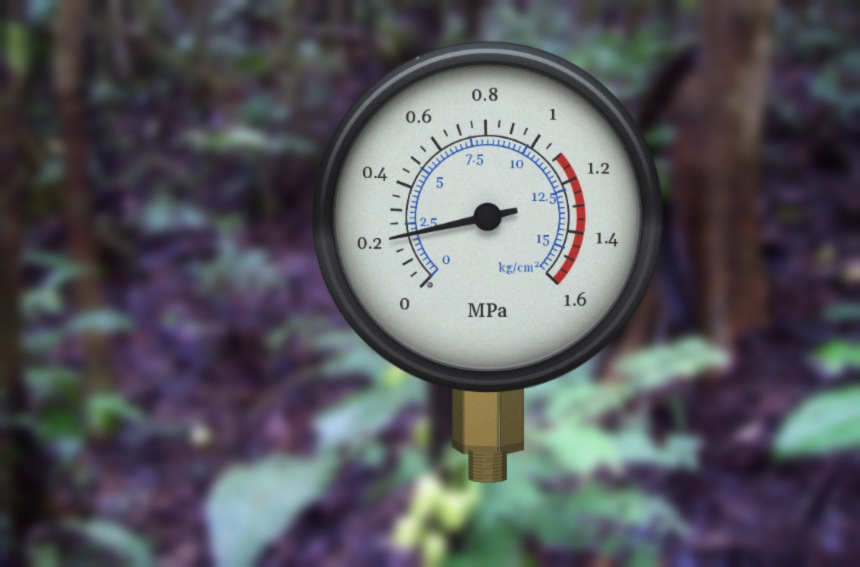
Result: 0.2 MPa
